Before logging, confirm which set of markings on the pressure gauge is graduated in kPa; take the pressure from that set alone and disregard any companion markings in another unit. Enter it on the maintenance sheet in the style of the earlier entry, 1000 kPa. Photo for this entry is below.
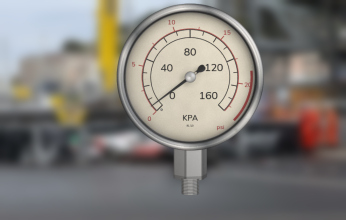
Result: 5 kPa
